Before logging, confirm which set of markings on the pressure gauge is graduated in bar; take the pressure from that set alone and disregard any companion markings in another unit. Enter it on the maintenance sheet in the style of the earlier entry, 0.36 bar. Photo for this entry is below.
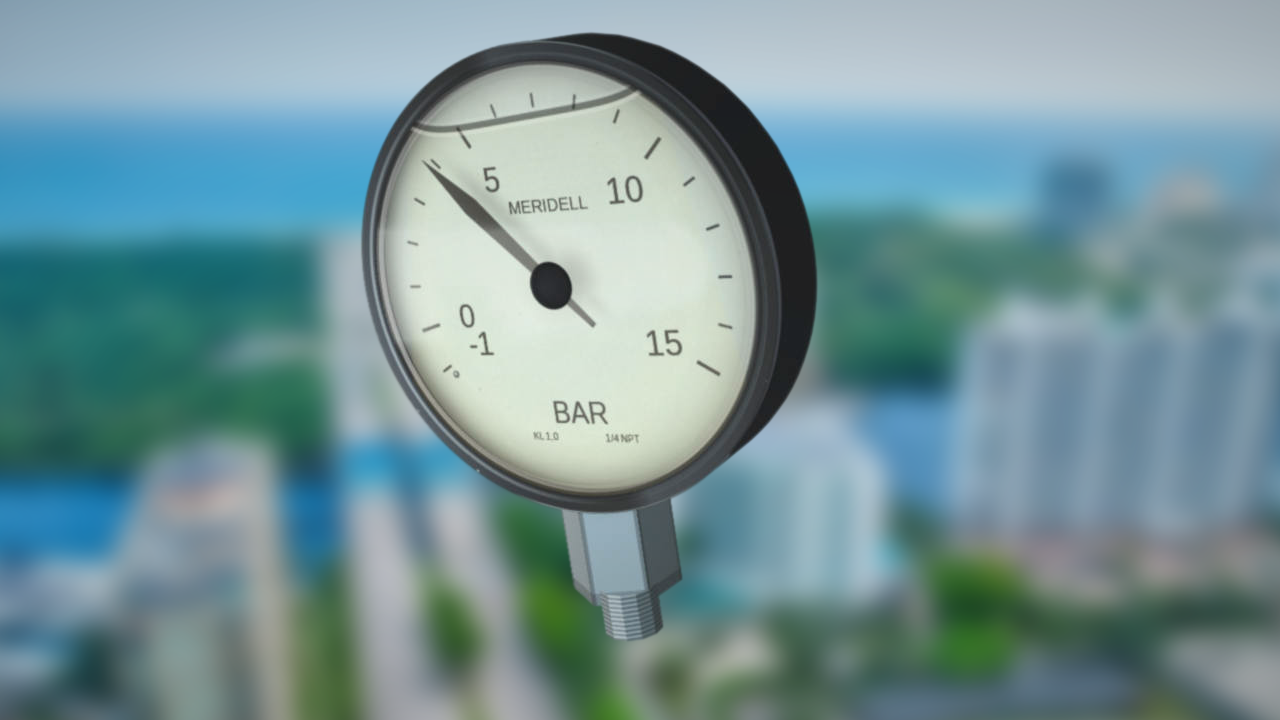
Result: 4 bar
